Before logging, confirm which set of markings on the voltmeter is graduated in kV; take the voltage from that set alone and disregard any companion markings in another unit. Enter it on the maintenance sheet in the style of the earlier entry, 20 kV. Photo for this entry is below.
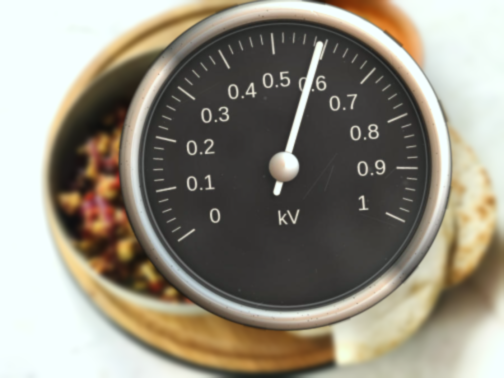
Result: 0.59 kV
